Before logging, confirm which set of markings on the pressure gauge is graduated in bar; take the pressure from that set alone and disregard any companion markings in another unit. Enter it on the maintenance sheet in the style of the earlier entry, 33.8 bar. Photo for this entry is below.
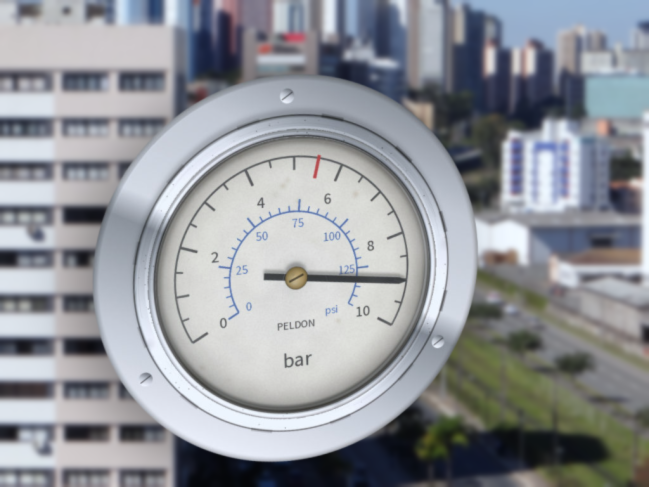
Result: 9 bar
